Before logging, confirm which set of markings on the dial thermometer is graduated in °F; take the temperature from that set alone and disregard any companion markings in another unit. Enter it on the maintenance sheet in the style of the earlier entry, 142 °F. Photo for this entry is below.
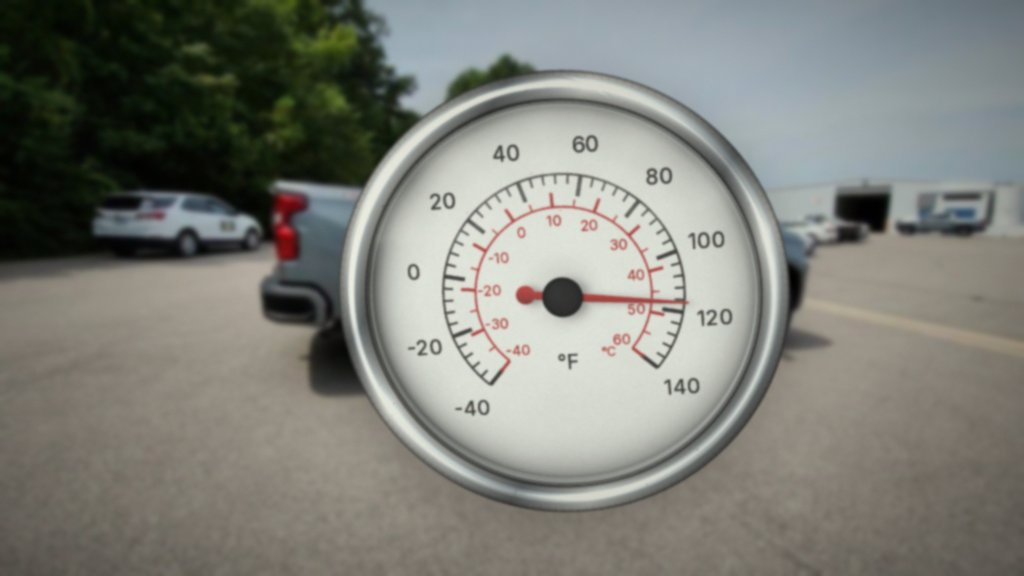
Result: 116 °F
